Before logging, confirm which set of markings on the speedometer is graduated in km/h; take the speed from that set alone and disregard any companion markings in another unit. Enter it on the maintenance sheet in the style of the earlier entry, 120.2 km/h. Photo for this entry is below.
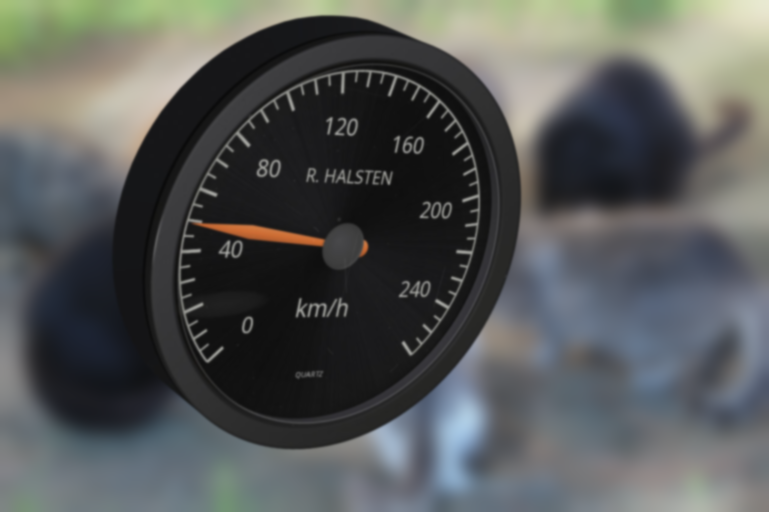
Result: 50 km/h
